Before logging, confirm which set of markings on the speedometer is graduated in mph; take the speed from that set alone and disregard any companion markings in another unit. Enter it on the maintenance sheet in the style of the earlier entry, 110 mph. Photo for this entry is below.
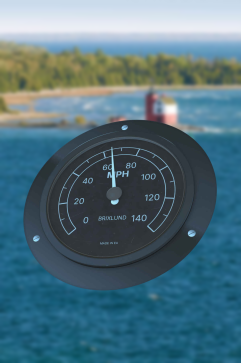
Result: 65 mph
